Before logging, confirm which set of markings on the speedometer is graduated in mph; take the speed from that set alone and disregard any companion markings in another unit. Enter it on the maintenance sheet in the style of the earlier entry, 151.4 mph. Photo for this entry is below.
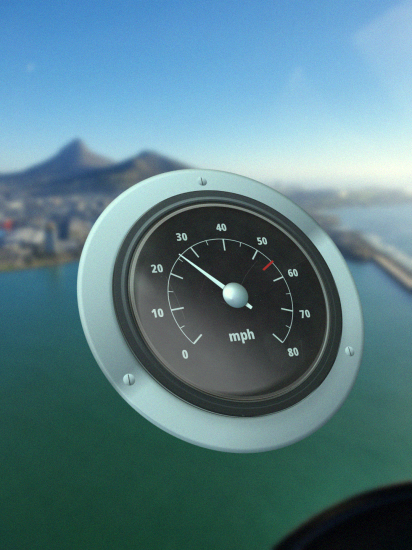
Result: 25 mph
